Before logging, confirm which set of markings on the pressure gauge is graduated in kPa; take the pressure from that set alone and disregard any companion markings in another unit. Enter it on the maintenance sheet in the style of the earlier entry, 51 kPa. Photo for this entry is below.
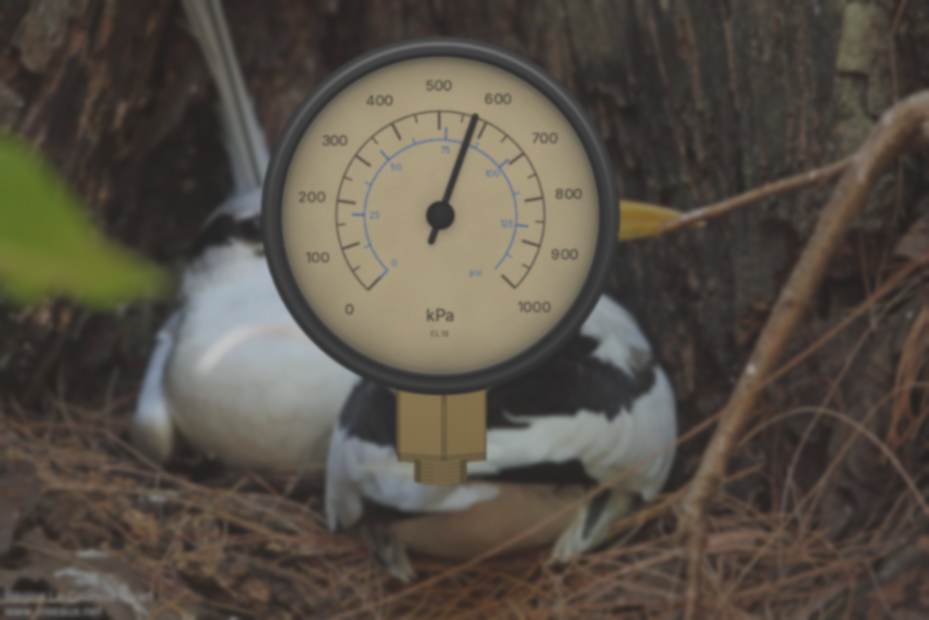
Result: 575 kPa
